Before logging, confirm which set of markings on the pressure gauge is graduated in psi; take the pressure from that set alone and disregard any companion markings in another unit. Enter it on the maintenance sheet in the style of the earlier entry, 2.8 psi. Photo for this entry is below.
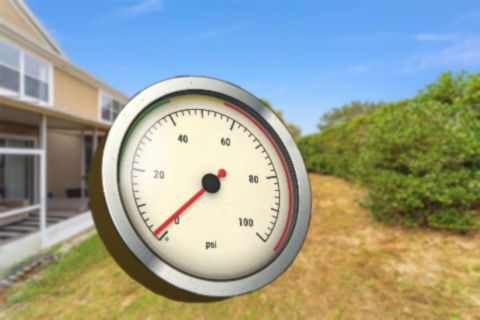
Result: 2 psi
